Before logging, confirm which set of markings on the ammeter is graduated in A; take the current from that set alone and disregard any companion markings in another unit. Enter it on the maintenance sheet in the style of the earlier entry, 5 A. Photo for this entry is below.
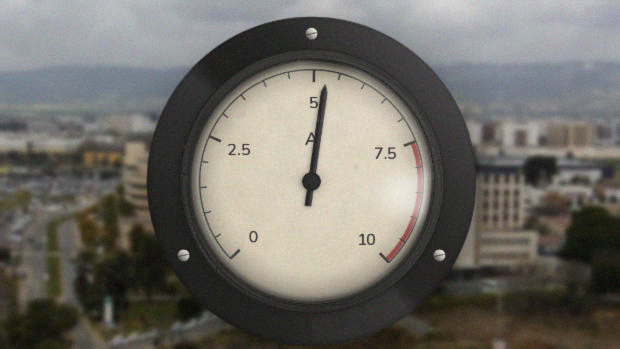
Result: 5.25 A
